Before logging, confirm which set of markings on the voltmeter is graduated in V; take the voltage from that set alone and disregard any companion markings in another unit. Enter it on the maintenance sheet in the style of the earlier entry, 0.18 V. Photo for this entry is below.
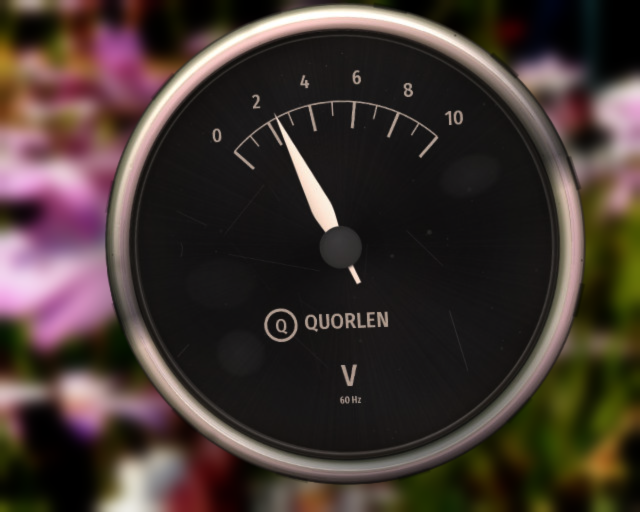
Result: 2.5 V
